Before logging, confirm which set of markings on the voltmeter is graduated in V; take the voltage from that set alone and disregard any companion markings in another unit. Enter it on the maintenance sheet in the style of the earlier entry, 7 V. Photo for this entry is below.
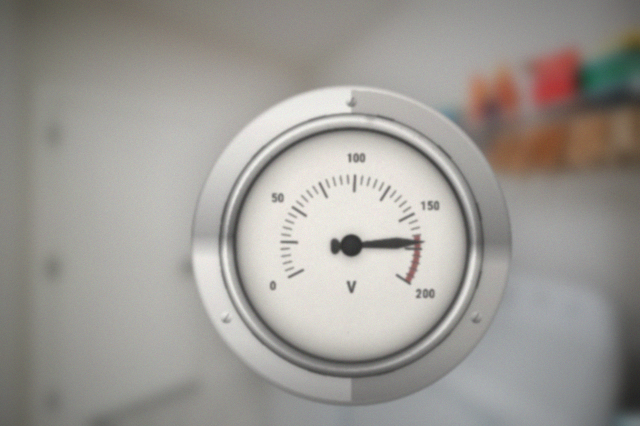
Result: 170 V
